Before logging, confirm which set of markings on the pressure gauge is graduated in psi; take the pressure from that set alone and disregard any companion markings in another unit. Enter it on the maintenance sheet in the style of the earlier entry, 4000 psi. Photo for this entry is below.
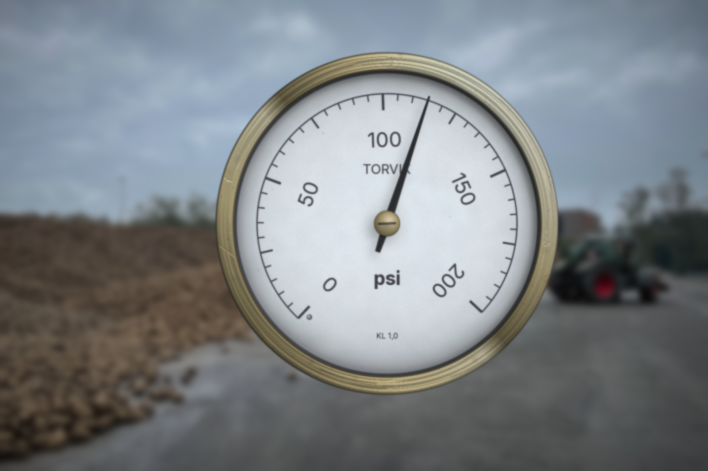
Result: 115 psi
